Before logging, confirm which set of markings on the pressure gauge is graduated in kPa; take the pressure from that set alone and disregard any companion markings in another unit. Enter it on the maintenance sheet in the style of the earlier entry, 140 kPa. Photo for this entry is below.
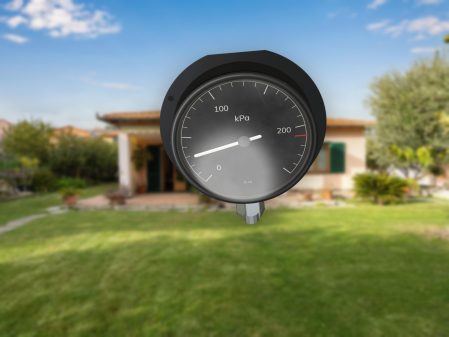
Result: 30 kPa
